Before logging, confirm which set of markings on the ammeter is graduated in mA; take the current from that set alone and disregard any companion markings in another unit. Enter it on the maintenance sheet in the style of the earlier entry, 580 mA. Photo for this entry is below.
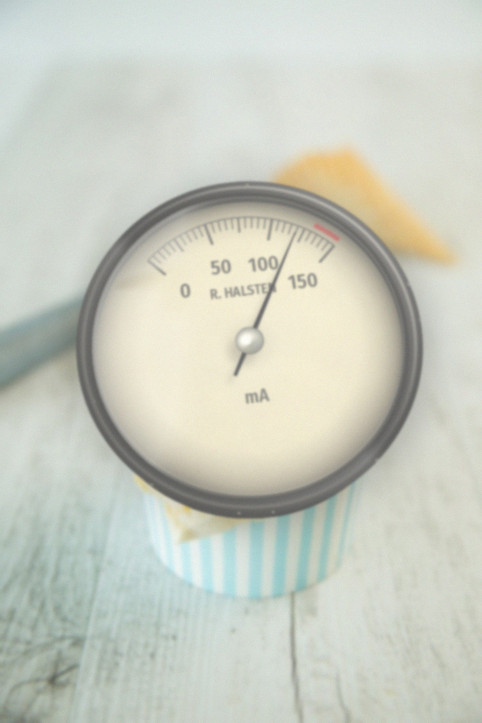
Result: 120 mA
